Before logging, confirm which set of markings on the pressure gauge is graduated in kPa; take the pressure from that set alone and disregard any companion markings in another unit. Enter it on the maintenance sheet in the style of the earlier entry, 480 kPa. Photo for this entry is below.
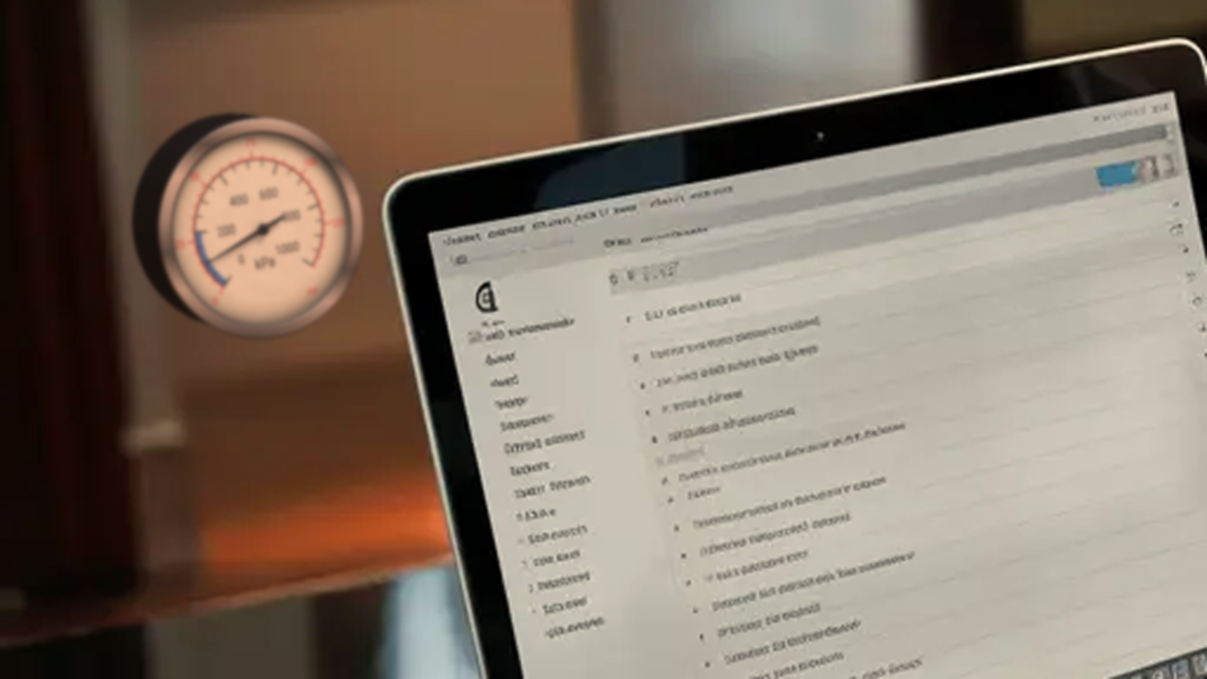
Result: 100 kPa
